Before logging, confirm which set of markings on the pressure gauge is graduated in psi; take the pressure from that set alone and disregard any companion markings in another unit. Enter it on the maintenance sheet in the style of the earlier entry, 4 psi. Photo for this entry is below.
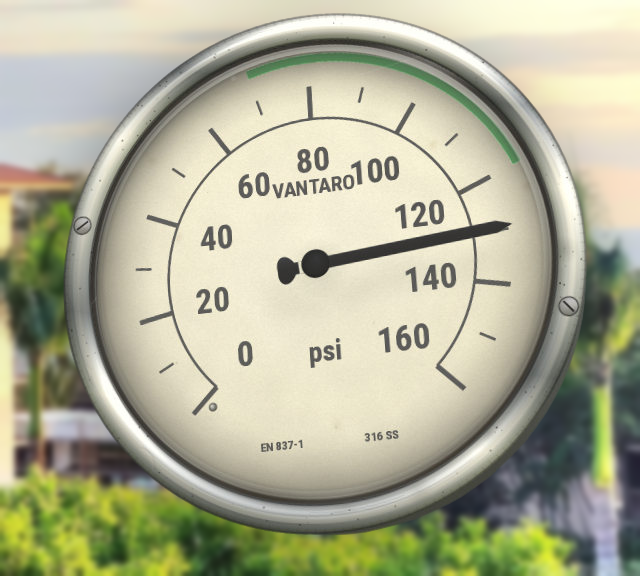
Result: 130 psi
